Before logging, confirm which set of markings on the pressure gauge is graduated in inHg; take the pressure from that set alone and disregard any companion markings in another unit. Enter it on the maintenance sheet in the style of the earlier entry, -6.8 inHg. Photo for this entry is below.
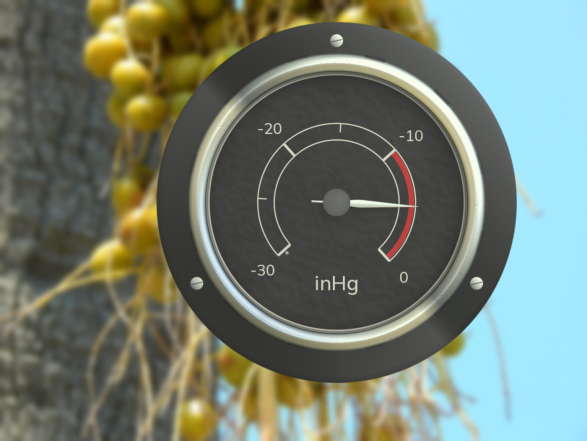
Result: -5 inHg
